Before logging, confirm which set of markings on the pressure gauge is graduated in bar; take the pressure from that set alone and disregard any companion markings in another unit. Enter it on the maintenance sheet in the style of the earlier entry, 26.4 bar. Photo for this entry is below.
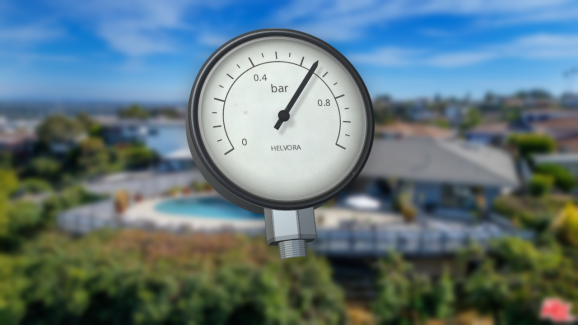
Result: 0.65 bar
